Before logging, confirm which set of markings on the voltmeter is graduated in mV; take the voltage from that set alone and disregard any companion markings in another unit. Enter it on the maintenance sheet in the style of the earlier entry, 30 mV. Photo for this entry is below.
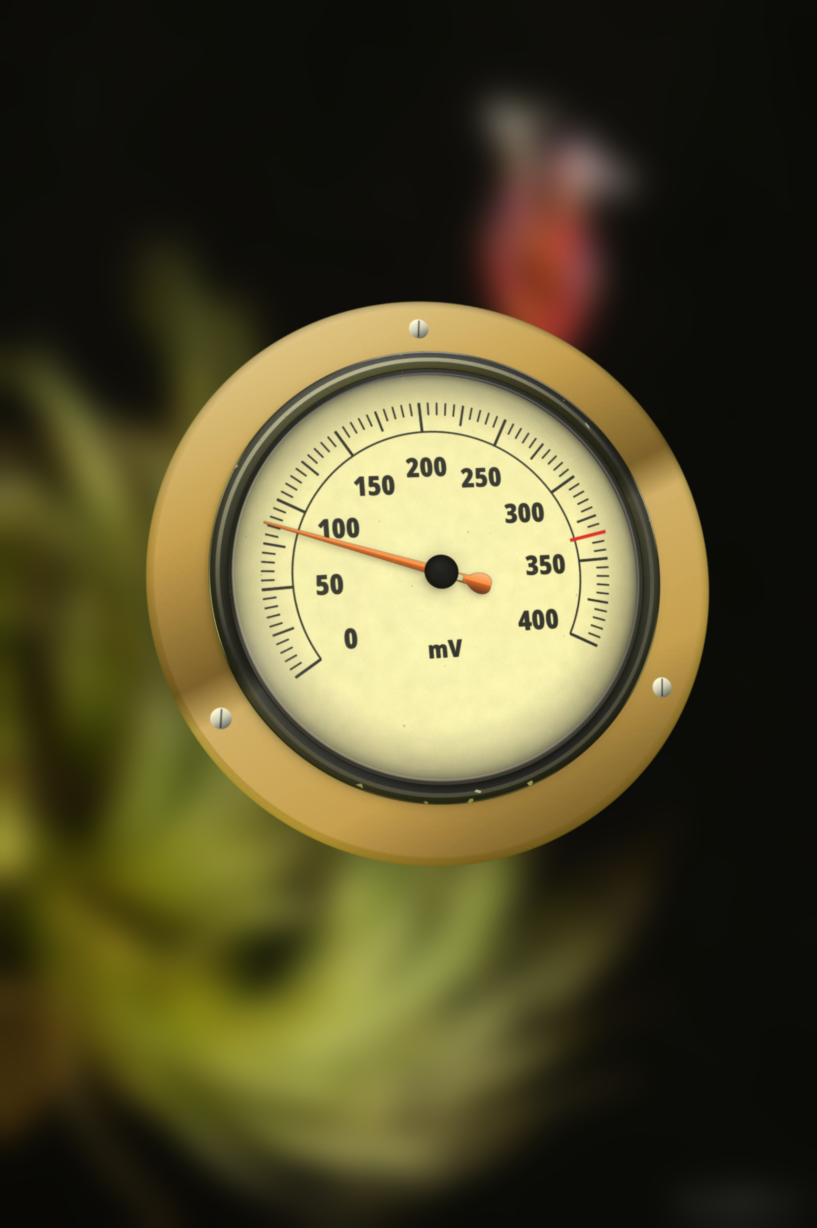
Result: 85 mV
